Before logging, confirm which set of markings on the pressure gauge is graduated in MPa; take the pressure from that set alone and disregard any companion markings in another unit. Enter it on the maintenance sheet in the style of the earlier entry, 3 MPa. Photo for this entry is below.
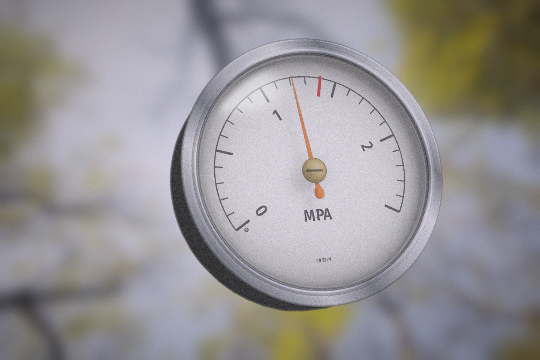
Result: 1.2 MPa
